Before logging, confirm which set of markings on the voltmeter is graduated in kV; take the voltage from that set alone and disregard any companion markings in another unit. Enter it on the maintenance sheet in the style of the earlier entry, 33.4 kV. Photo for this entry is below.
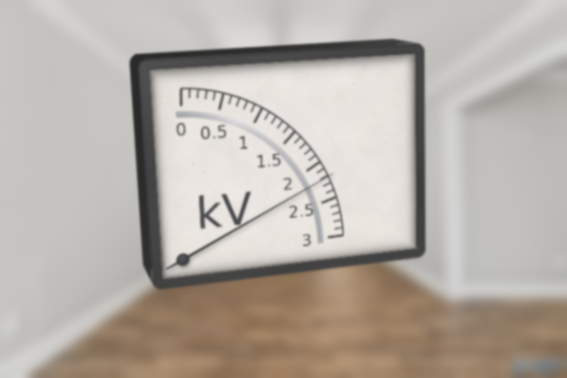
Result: 2.2 kV
